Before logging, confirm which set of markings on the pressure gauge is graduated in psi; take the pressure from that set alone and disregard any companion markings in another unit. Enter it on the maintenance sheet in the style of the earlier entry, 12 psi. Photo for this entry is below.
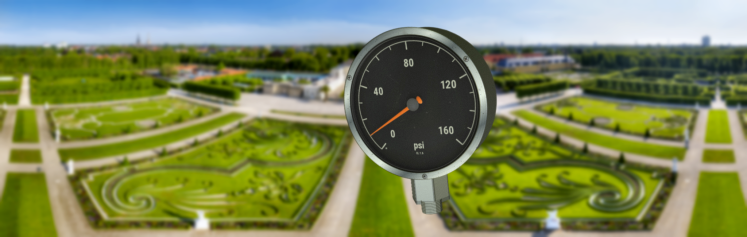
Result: 10 psi
